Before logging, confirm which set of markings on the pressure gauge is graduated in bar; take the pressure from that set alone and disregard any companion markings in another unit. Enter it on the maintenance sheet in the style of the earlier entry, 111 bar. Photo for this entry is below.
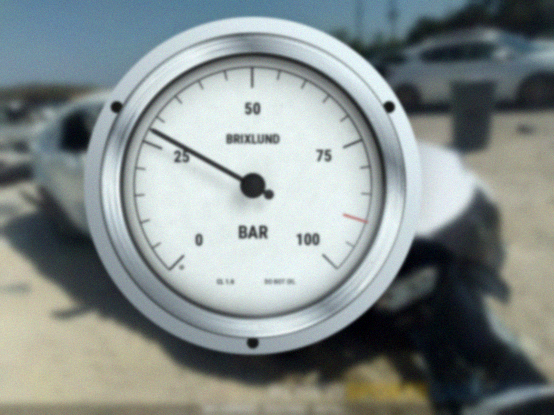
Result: 27.5 bar
